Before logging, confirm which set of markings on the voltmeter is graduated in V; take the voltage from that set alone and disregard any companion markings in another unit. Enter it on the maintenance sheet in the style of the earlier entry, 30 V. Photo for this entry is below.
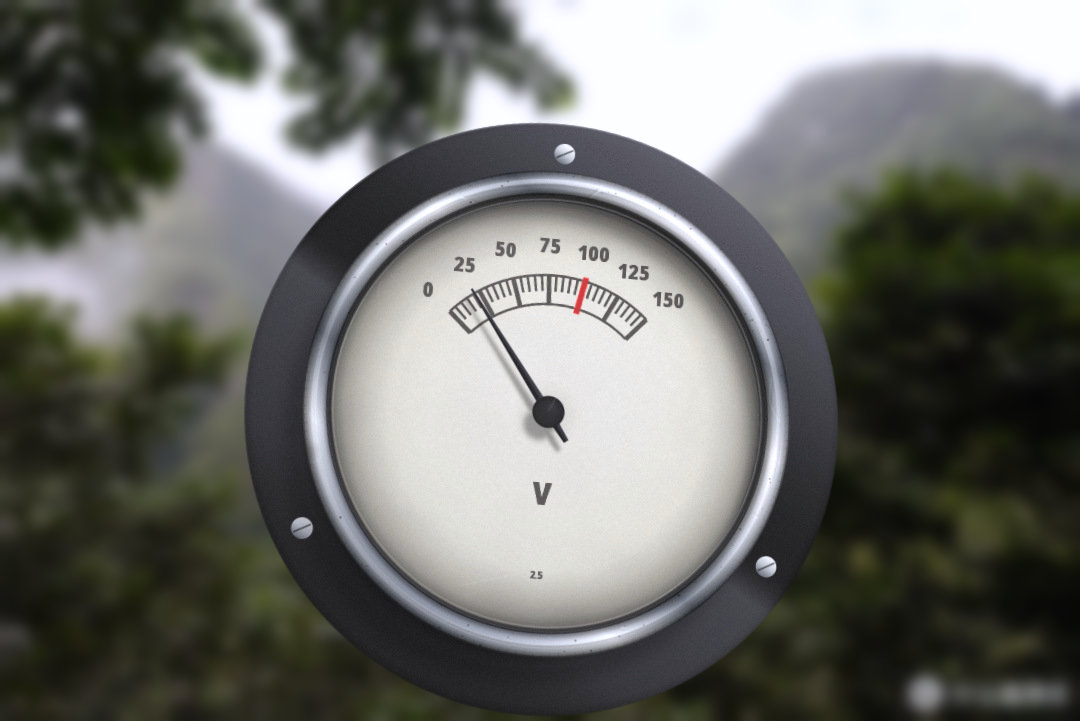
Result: 20 V
